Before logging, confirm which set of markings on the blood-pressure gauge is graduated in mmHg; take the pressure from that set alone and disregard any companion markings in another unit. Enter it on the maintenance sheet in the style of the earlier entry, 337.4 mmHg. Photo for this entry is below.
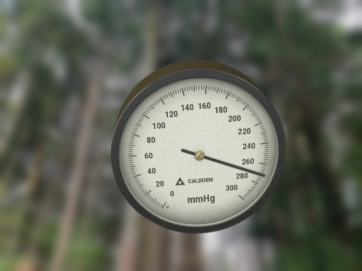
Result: 270 mmHg
